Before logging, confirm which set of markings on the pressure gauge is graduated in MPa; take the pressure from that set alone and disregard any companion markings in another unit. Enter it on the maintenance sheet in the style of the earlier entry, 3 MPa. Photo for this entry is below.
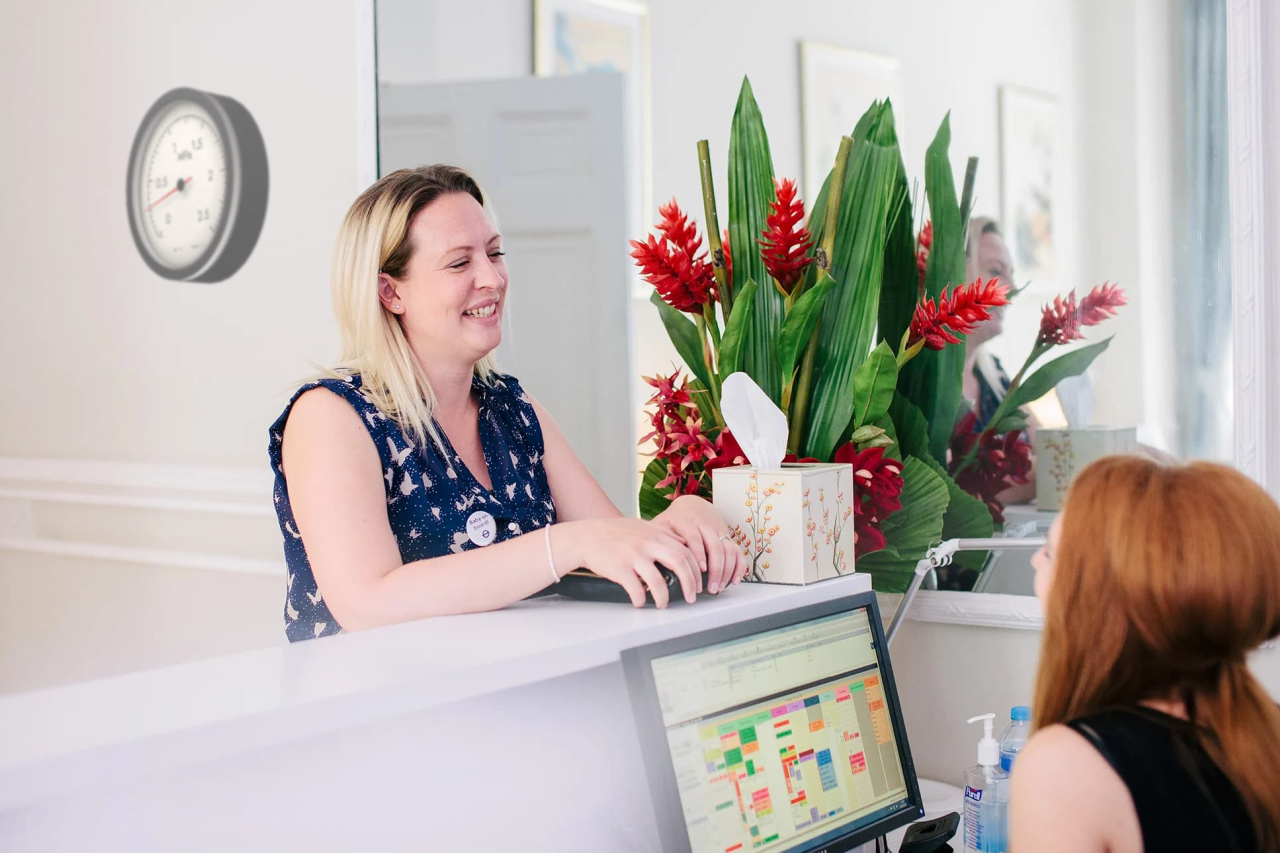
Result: 0.25 MPa
